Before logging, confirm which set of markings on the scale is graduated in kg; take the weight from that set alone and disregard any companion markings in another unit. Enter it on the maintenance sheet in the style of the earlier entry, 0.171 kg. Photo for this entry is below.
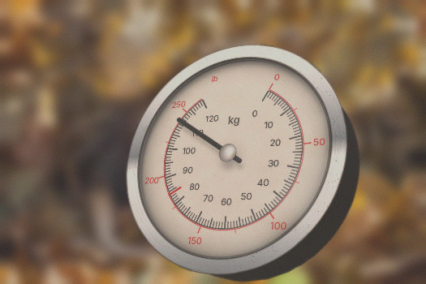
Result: 110 kg
